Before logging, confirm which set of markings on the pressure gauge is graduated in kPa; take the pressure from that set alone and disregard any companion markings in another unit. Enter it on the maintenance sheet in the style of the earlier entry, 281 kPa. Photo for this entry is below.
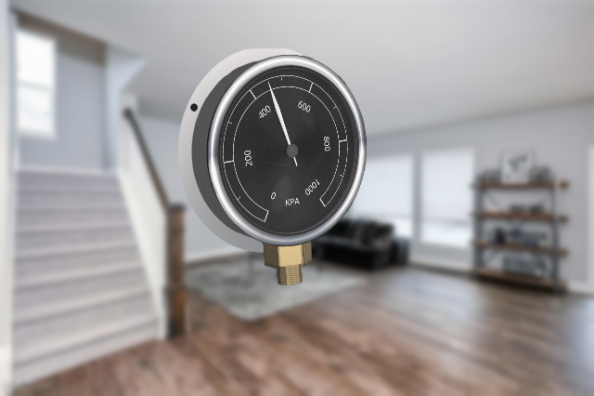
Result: 450 kPa
